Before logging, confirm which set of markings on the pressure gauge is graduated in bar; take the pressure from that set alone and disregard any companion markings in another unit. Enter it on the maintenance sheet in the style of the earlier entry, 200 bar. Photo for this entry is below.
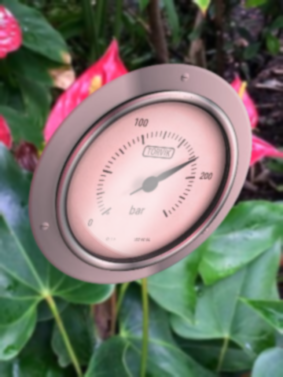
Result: 175 bar
